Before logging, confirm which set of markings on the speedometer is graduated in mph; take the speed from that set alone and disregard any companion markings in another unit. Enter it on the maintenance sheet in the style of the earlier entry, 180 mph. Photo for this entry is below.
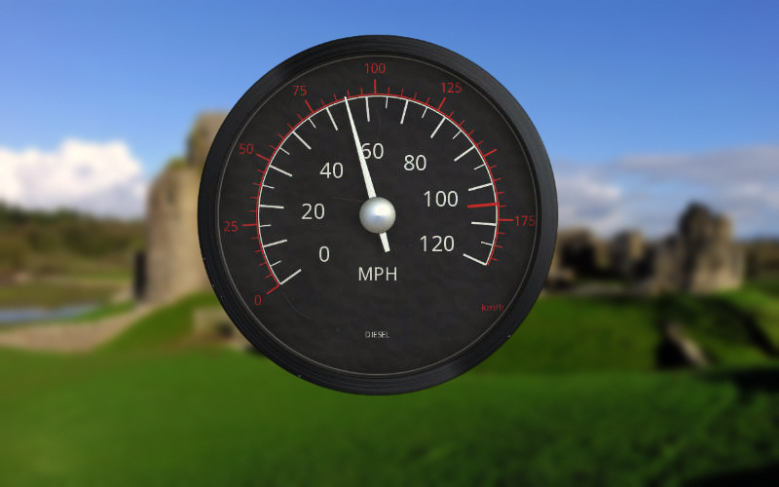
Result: 55 mph
